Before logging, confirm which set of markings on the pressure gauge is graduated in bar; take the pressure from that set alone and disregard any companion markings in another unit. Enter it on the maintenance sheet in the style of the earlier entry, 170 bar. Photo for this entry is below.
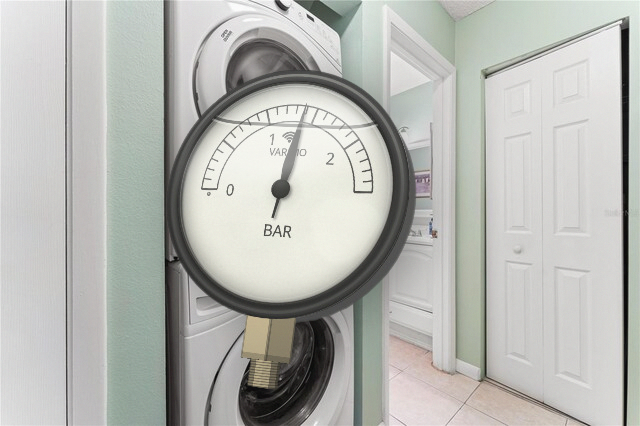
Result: 1.4 bar
